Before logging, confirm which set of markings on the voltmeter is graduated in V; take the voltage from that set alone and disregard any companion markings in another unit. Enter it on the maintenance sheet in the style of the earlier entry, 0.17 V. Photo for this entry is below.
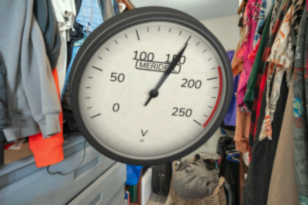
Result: 150 V
